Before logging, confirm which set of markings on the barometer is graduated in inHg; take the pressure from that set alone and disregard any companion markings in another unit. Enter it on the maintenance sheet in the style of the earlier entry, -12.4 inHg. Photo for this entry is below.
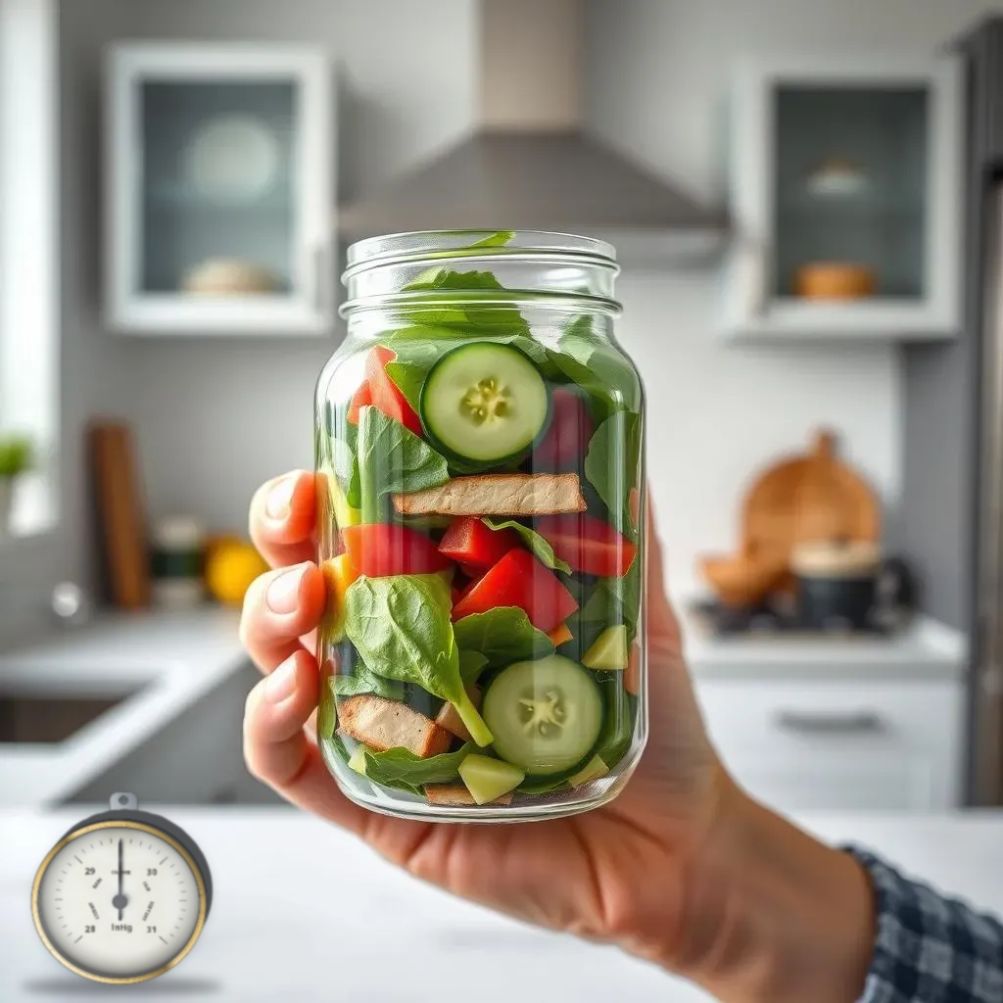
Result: 29.5 inHg
